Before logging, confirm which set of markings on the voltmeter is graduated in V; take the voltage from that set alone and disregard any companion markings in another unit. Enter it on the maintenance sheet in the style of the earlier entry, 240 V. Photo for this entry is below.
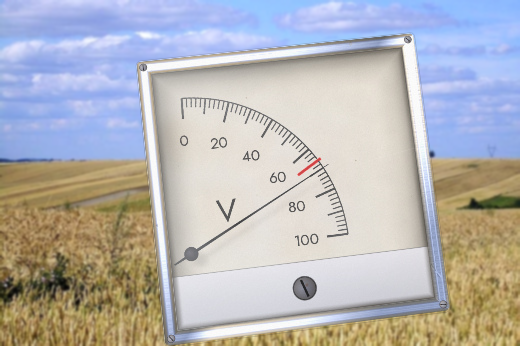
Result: 70 V
